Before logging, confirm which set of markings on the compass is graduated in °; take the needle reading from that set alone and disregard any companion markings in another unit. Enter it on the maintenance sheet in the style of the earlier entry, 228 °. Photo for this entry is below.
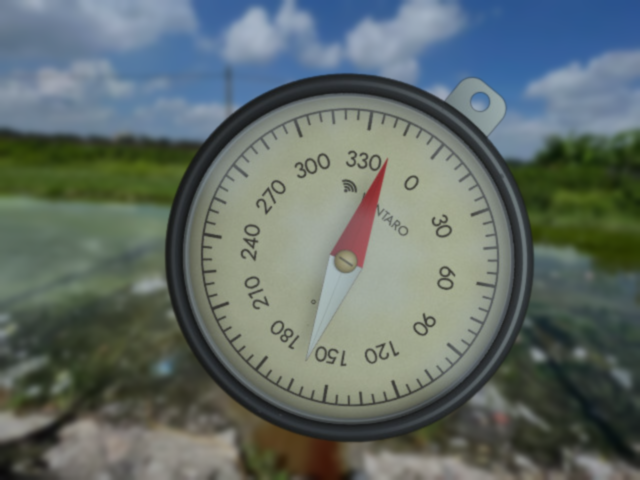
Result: 342.5 °
